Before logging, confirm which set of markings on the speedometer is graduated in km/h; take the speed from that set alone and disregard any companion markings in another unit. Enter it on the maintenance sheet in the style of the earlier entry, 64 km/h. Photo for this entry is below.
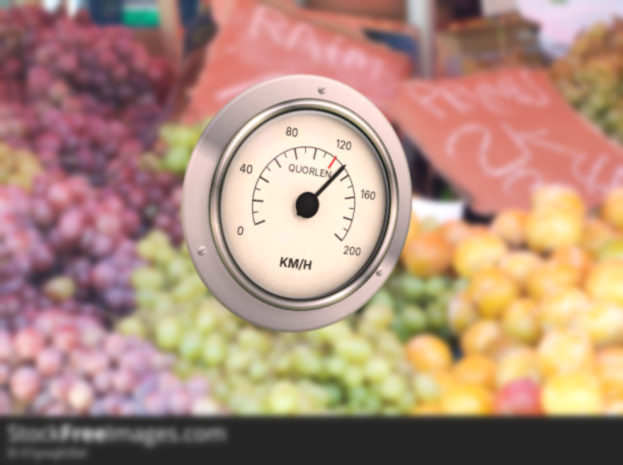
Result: 130 km/h
